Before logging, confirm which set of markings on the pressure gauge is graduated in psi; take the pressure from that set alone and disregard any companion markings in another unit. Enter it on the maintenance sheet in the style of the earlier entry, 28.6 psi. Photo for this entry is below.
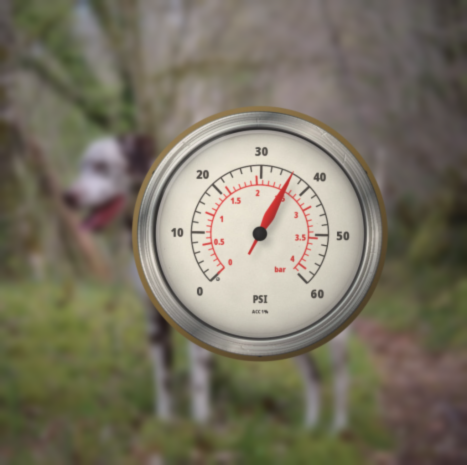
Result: 36 psi
